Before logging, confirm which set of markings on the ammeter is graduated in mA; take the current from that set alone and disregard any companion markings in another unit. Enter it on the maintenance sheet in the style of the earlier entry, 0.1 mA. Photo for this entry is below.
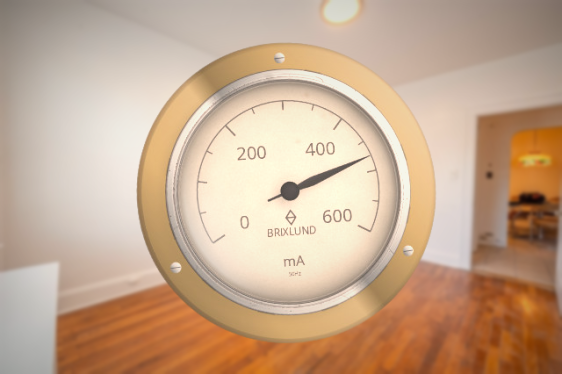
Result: 475 mA
